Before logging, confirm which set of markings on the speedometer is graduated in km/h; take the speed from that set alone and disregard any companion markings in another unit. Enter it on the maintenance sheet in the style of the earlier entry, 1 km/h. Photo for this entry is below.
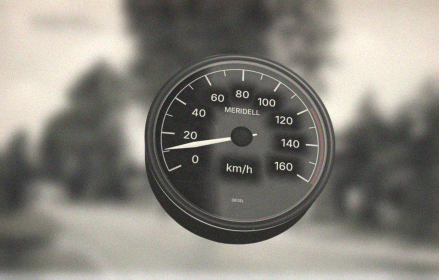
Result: 10 km/h
